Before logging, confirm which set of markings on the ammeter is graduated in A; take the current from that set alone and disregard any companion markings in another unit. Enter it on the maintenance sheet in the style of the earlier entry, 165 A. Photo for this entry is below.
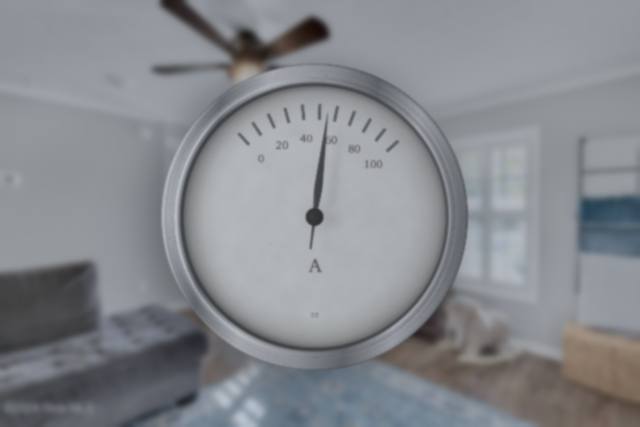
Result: 55 A
